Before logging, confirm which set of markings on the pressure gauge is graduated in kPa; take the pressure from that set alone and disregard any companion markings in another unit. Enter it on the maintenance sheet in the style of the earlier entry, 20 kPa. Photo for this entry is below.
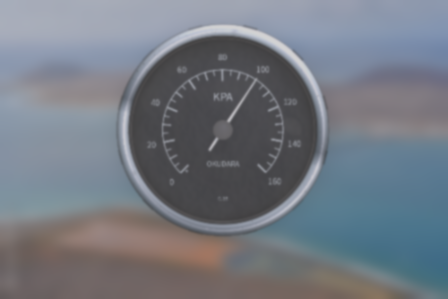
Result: 100 kPa
